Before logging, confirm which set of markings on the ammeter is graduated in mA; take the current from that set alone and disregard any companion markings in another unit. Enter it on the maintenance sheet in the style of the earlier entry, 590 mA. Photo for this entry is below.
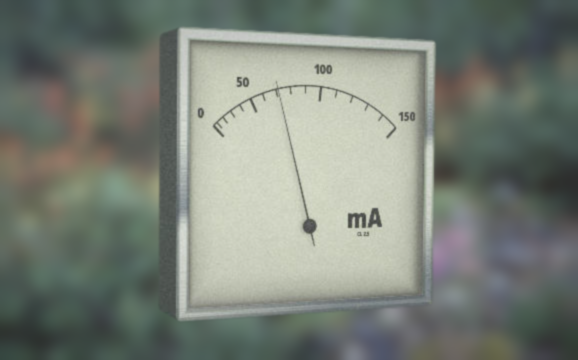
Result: 70 mA
